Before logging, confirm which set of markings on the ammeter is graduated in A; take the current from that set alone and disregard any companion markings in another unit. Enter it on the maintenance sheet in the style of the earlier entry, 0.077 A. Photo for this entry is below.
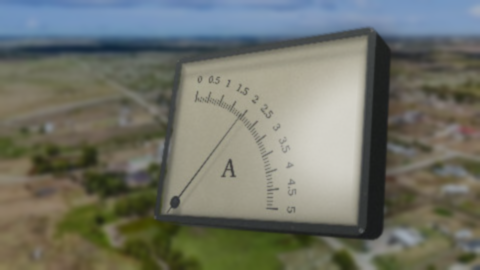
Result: 2 A
